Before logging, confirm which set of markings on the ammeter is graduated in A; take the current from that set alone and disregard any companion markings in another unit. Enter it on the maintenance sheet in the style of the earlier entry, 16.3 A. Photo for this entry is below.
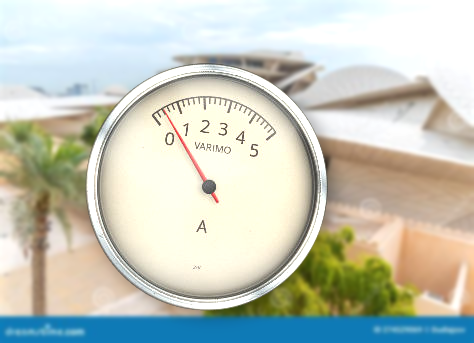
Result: 0.4 A
